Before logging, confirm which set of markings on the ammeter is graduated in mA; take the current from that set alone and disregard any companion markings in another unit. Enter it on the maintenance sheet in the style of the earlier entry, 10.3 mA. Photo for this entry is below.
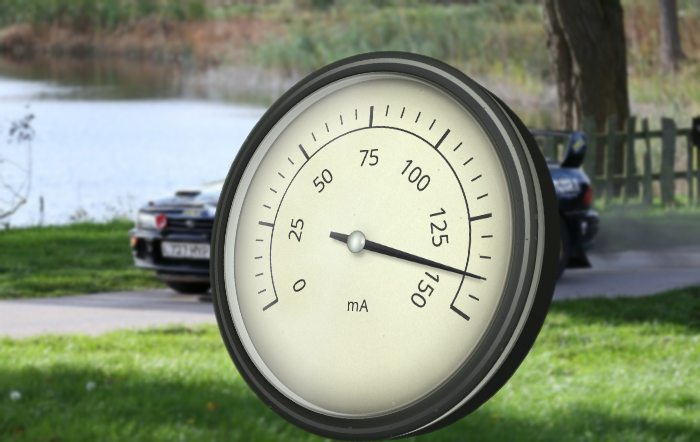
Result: 140 mA
